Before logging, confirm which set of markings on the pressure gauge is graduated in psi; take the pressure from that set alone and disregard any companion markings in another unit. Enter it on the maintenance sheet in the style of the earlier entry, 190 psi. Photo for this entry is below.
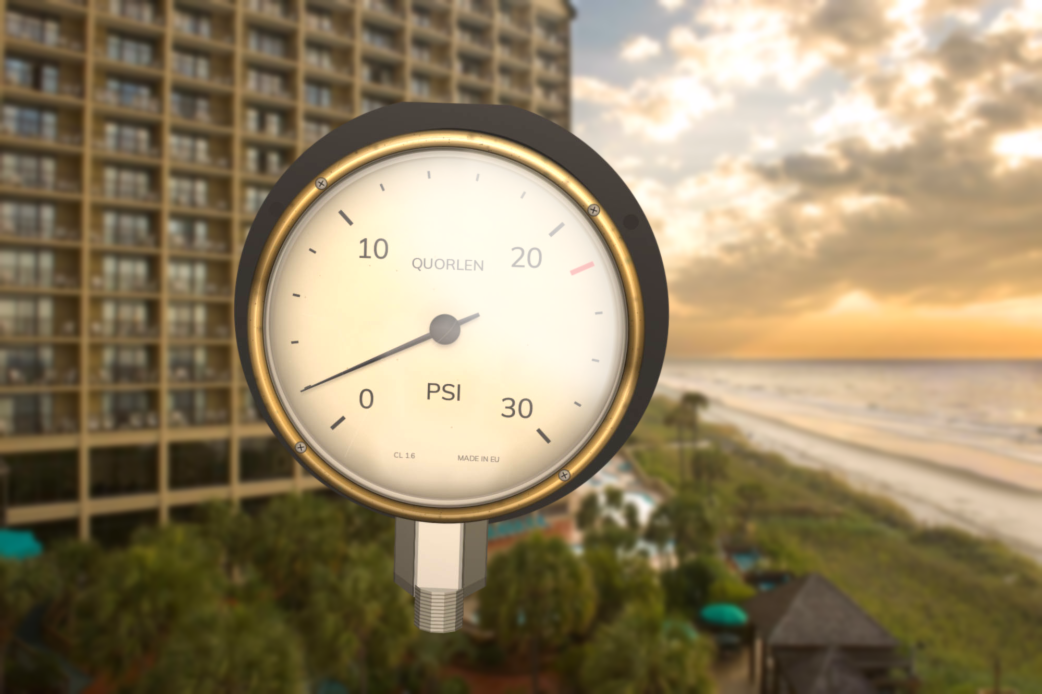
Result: 2 psi
